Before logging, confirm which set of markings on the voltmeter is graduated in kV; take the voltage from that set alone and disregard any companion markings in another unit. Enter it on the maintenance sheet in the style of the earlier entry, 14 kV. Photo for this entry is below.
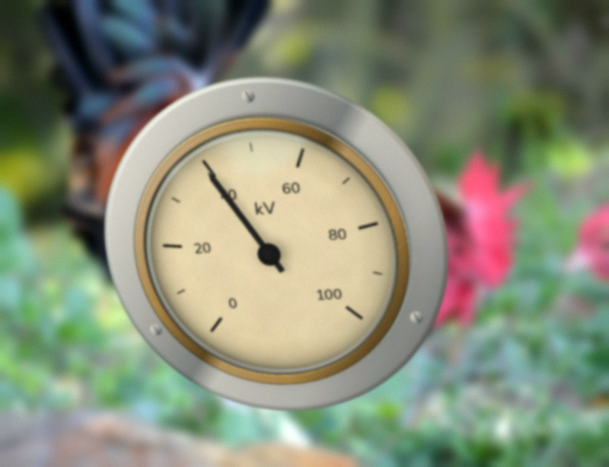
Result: 40 kV
